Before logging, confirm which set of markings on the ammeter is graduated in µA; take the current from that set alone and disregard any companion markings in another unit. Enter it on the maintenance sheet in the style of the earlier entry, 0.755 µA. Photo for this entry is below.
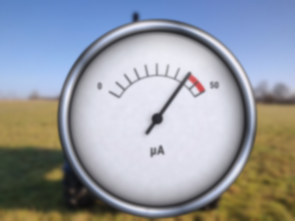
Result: 40 µA
